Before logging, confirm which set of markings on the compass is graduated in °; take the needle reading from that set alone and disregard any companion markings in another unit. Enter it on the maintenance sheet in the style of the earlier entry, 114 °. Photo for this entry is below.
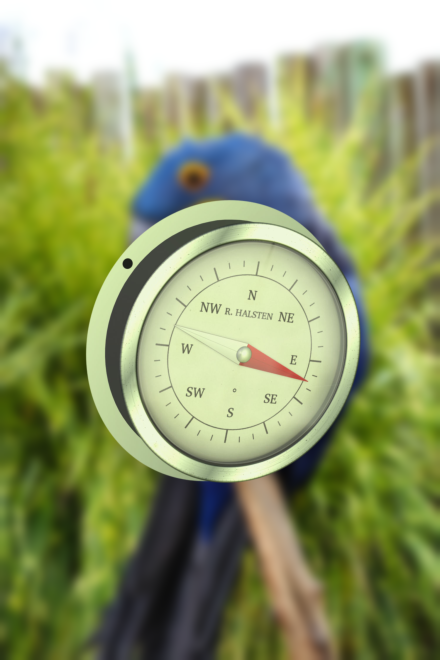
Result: 105 °
